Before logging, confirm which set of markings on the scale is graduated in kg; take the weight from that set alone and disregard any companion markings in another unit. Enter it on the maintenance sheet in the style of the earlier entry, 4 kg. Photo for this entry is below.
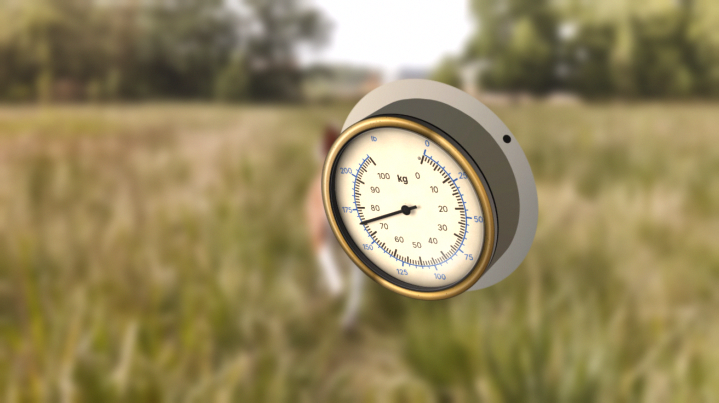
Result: 75 kg
